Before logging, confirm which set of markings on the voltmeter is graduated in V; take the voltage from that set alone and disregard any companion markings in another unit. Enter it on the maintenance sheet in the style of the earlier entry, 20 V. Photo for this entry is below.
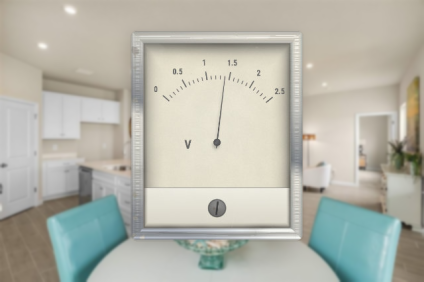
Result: 1.4 V
